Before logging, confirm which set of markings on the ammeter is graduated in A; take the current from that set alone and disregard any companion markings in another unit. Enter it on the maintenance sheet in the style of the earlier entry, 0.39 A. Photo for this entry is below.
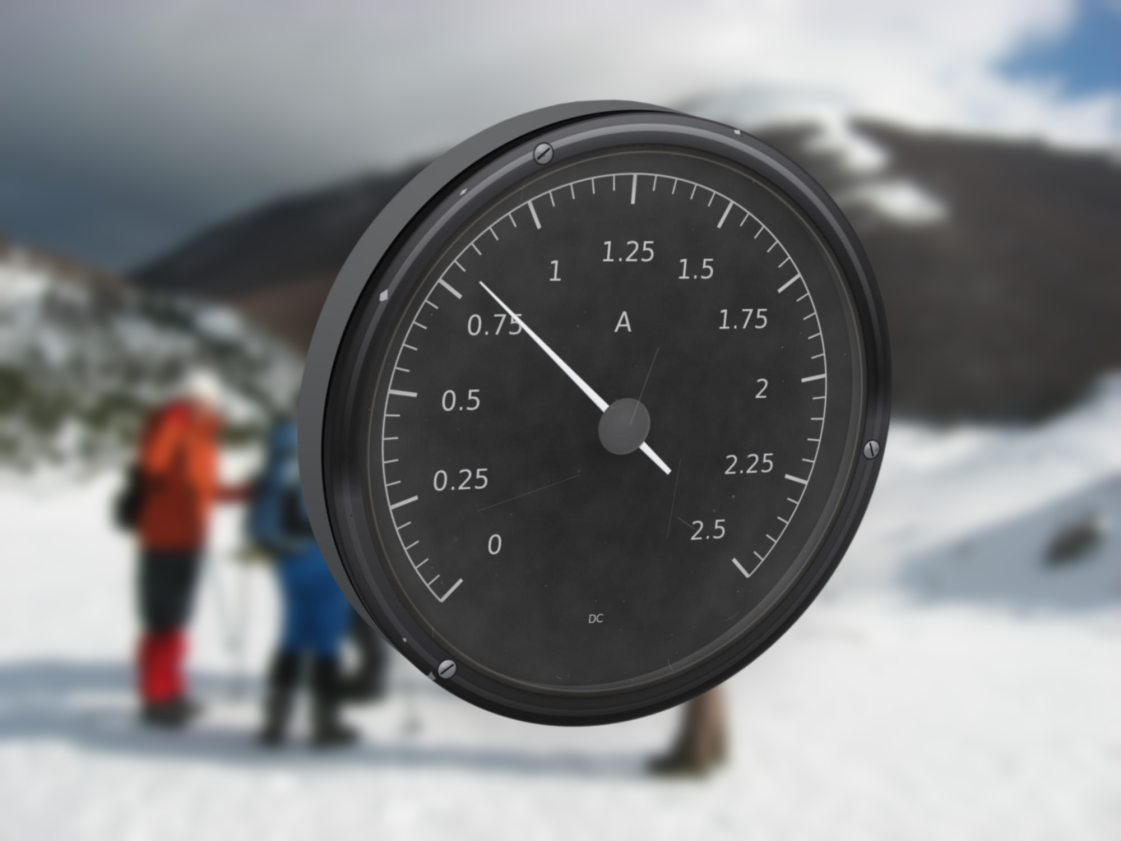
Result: 0.8 A
